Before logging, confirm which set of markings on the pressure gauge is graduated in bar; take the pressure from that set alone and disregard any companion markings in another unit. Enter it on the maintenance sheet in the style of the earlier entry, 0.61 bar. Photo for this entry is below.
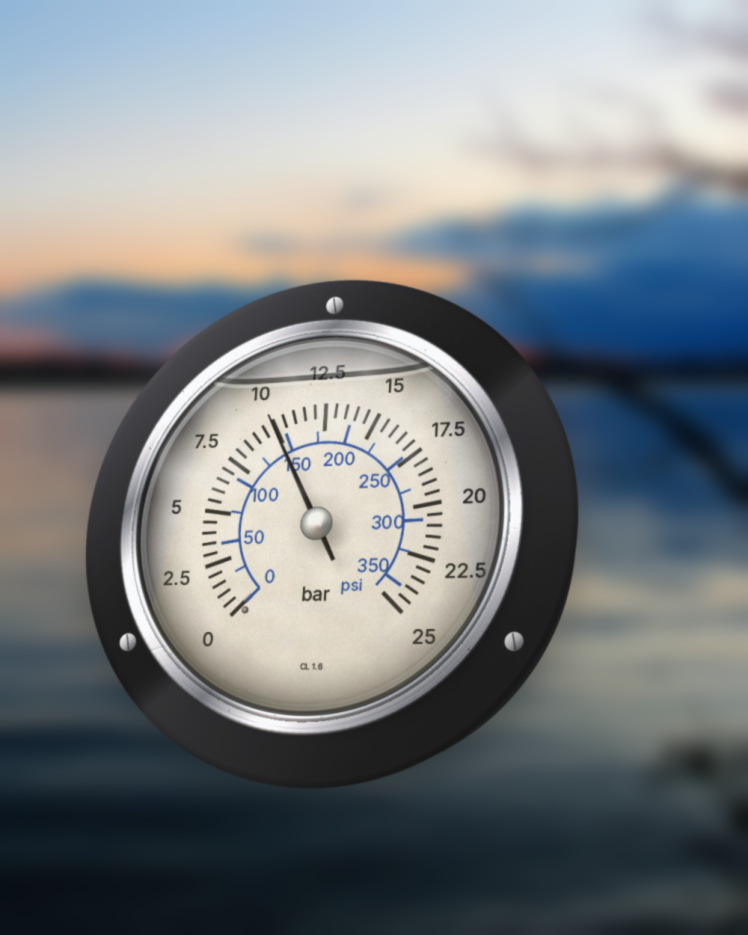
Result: 10 bar
